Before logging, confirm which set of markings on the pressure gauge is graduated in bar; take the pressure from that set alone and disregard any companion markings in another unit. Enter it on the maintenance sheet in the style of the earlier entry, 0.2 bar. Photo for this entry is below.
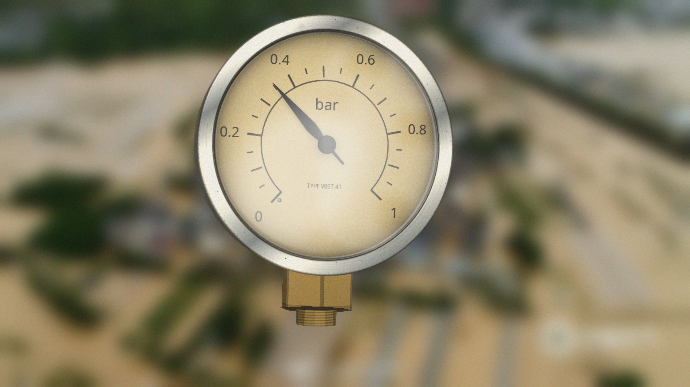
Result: 0.35 bar
